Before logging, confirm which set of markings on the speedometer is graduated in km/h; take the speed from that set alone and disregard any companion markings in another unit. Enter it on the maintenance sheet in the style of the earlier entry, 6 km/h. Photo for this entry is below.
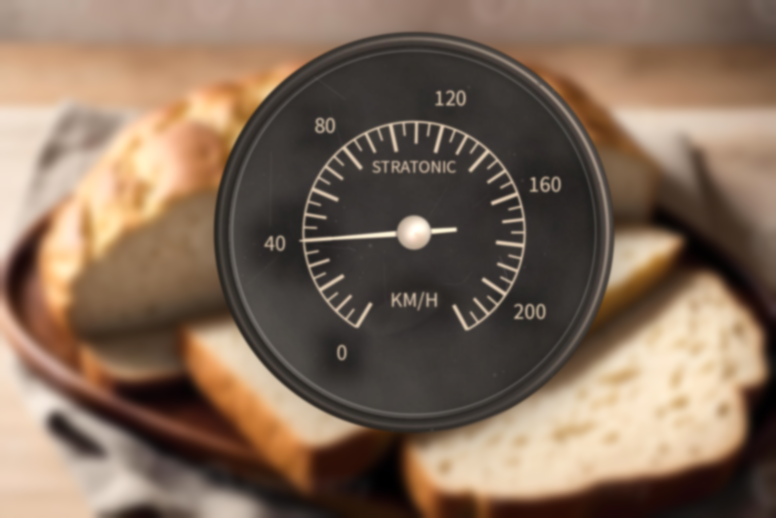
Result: 40 km/h
